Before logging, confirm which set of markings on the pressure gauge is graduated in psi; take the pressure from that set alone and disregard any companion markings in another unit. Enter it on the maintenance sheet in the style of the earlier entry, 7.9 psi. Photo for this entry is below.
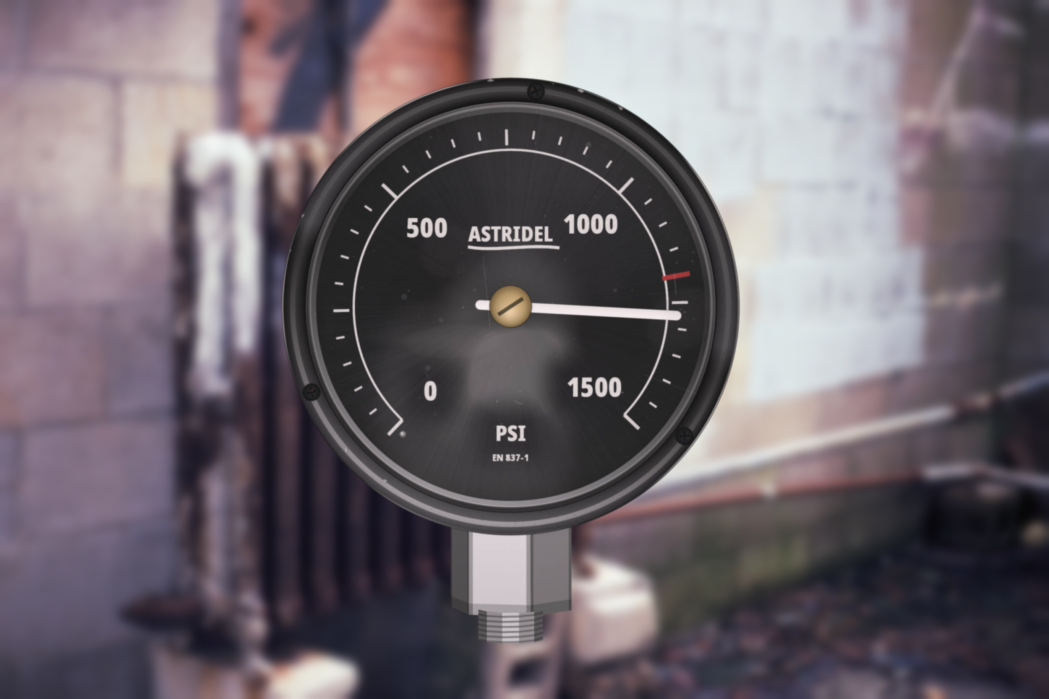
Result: 1275 psi
